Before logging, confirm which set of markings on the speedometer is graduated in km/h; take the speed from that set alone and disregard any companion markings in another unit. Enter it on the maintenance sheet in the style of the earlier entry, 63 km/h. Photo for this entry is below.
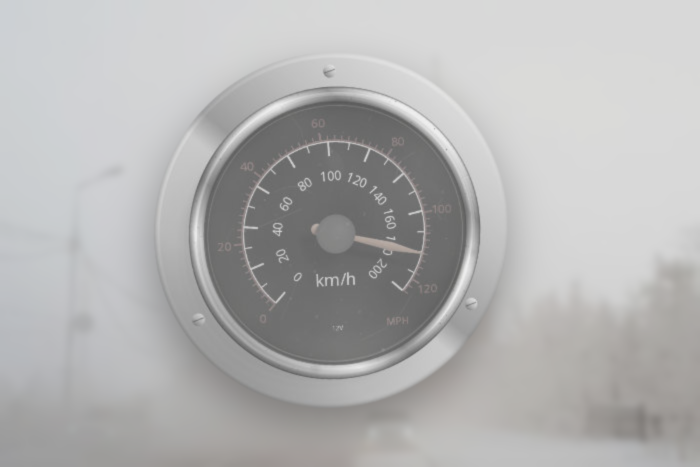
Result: 180 km/h
